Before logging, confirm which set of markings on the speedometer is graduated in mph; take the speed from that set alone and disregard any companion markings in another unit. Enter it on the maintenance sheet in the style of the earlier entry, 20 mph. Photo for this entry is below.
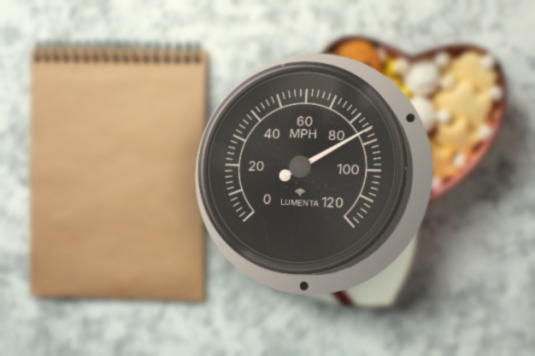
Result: 86 mph
